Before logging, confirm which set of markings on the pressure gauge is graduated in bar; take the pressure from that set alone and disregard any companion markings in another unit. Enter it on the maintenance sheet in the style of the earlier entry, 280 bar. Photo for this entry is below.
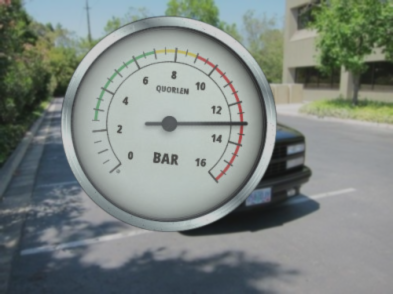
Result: 13 bar
